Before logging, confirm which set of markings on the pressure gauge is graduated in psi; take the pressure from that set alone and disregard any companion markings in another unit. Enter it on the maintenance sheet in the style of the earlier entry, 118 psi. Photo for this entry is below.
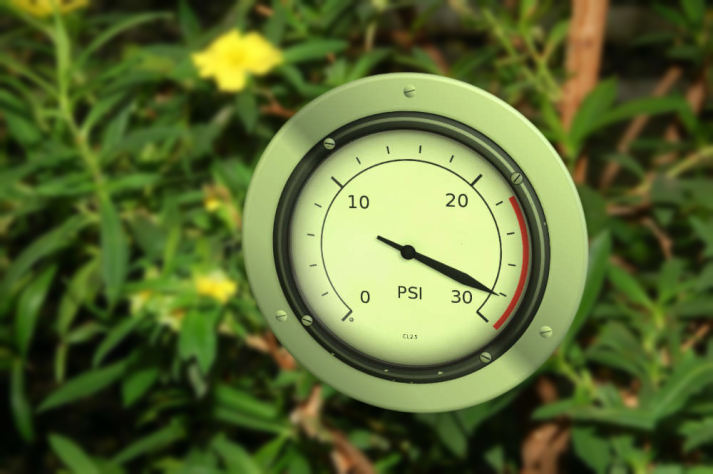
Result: 28 psi
